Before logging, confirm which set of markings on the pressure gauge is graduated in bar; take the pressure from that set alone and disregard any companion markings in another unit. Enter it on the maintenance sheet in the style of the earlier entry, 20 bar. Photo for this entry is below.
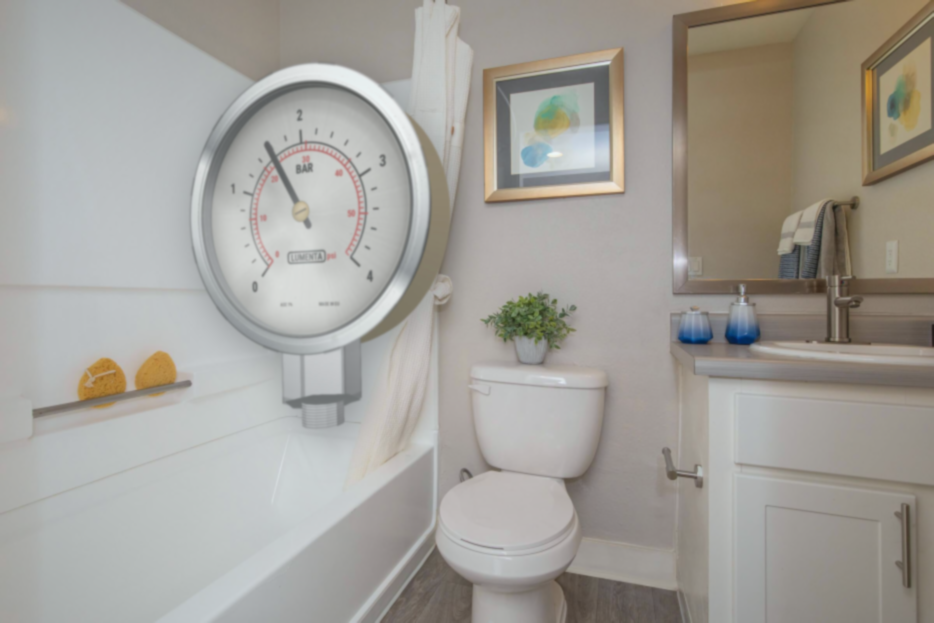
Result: 1.6 bar
